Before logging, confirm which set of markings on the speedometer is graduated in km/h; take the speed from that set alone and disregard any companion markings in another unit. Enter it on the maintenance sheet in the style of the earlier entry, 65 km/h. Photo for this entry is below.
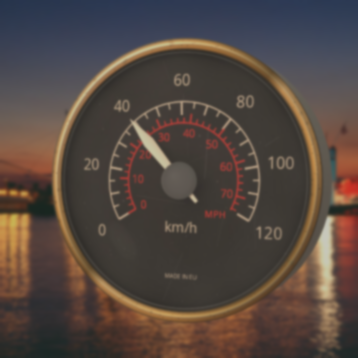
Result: 40 km/h
